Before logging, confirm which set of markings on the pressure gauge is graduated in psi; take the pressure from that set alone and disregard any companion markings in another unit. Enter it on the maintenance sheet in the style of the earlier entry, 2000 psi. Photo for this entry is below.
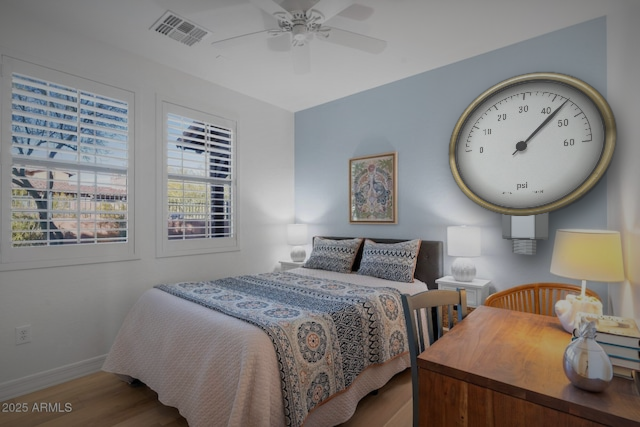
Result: 44 psi
